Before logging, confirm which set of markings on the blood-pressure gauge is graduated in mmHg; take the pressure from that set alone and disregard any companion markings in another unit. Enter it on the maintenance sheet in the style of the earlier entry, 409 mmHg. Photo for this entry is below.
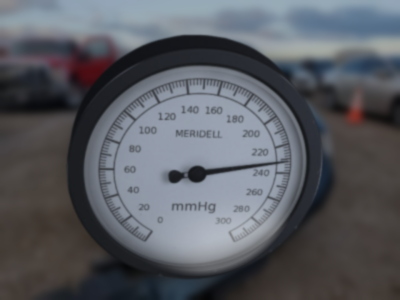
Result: 230 mmHg
